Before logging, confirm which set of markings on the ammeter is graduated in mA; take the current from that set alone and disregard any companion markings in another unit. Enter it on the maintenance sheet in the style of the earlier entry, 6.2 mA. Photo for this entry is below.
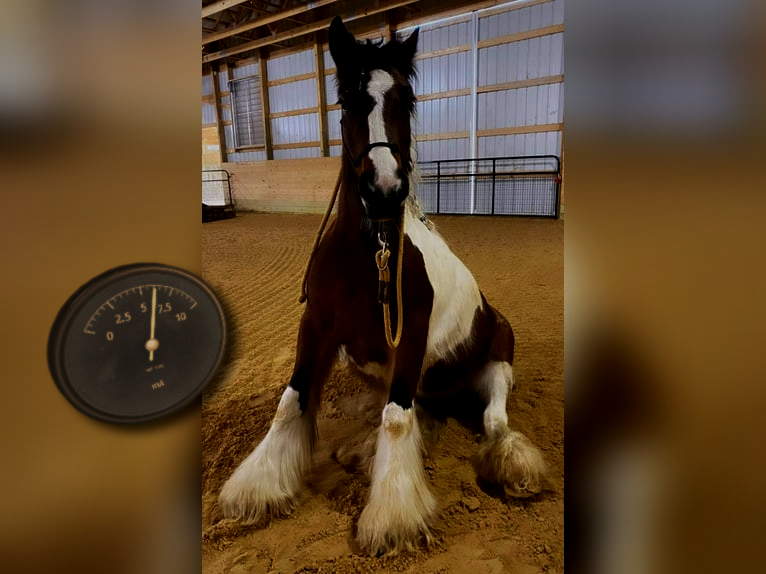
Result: 6 mA
